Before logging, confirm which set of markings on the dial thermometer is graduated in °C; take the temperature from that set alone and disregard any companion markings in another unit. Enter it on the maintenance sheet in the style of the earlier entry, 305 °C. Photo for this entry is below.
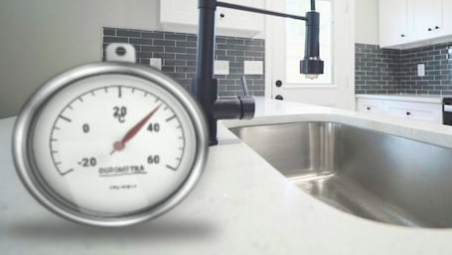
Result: 34 °C
